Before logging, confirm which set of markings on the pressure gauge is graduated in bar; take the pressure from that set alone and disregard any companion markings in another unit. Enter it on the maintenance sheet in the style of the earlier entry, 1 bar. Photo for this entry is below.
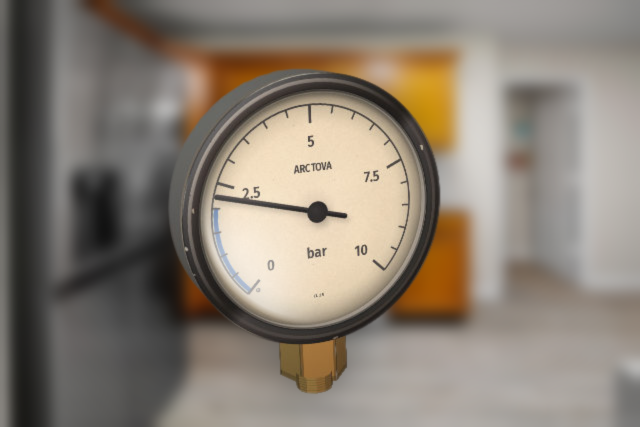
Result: 2.25 bar
